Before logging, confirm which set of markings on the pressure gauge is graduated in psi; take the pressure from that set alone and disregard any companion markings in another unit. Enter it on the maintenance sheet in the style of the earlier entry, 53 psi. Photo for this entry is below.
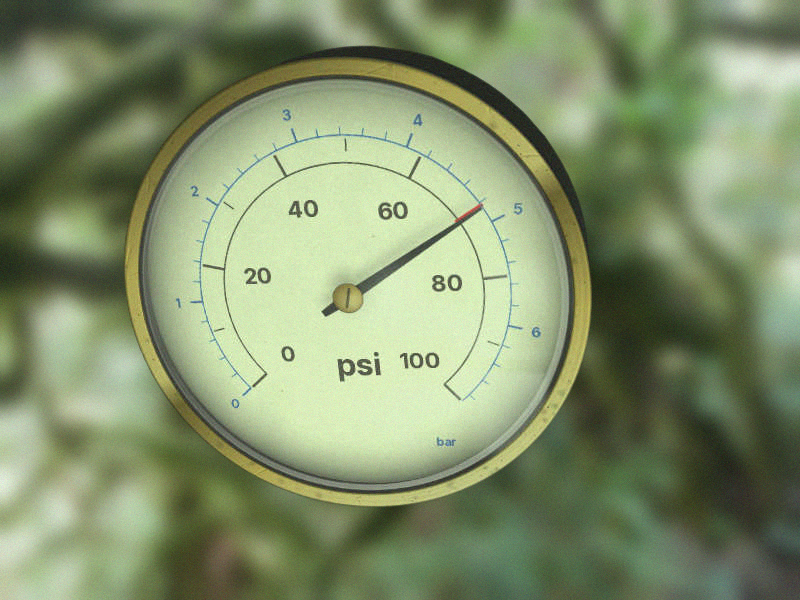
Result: 70 psi
